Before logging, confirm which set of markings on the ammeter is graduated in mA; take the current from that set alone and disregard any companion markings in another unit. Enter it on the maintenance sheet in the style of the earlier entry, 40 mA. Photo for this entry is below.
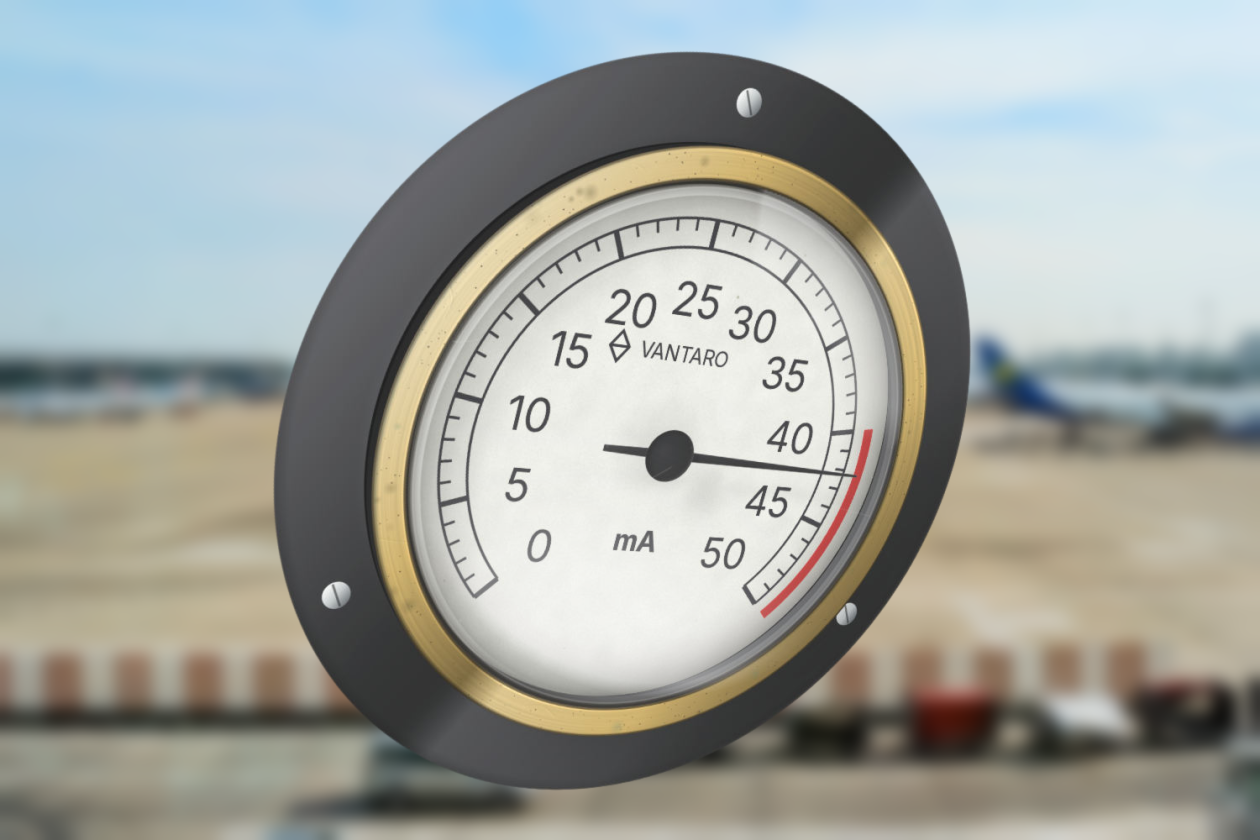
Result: 42 mA
